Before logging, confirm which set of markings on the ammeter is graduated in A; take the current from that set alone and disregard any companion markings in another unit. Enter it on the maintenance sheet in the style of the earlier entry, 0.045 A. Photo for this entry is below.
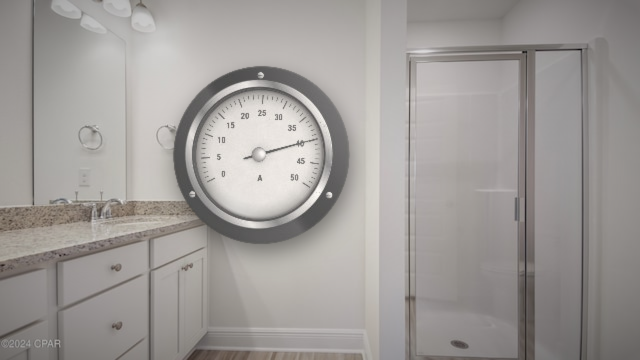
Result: 40 A
